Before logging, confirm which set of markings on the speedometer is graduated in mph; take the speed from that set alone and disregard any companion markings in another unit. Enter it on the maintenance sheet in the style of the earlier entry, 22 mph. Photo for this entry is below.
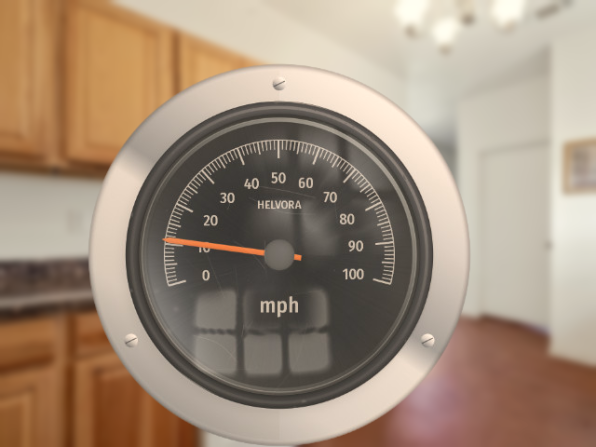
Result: 11 mph
